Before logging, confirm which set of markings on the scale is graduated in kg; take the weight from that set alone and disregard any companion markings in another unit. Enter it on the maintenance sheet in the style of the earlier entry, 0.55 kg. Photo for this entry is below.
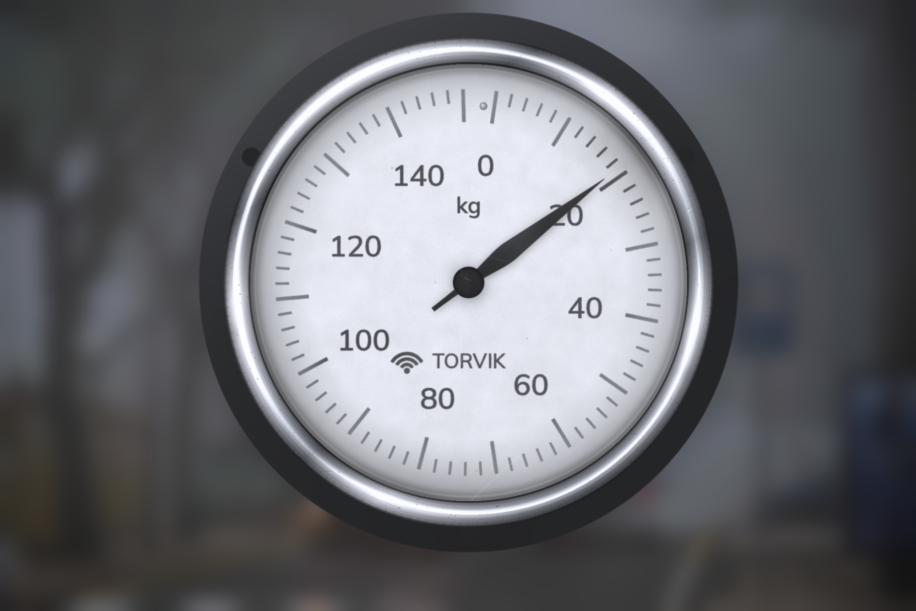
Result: 19 kg
